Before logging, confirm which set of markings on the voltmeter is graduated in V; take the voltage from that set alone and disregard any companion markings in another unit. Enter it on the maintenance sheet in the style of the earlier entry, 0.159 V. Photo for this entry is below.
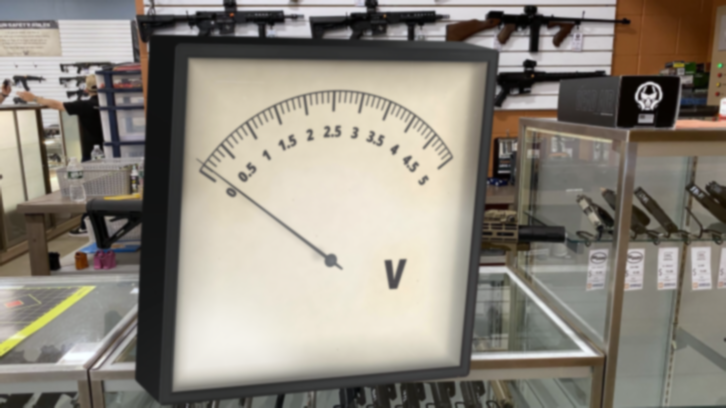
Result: 0.1 V
